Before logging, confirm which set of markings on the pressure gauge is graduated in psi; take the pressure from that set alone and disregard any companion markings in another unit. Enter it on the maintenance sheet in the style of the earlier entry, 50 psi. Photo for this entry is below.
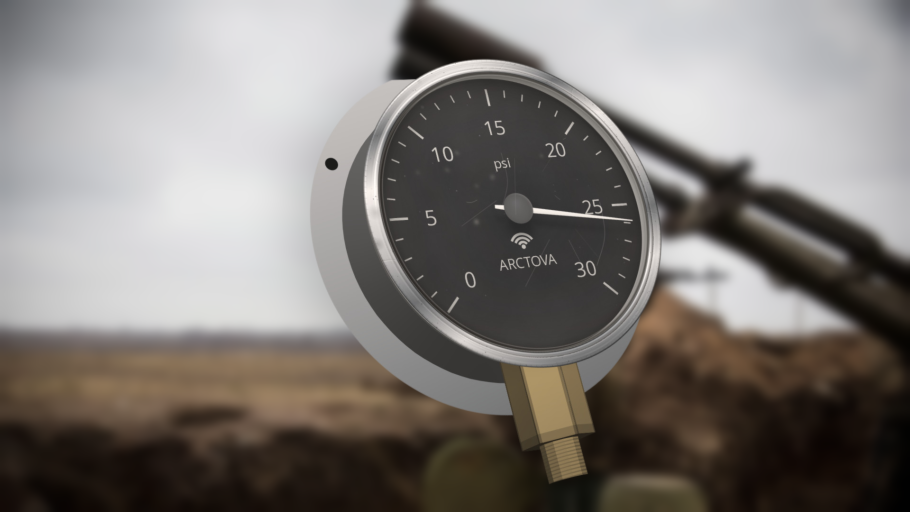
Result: 26 psi
